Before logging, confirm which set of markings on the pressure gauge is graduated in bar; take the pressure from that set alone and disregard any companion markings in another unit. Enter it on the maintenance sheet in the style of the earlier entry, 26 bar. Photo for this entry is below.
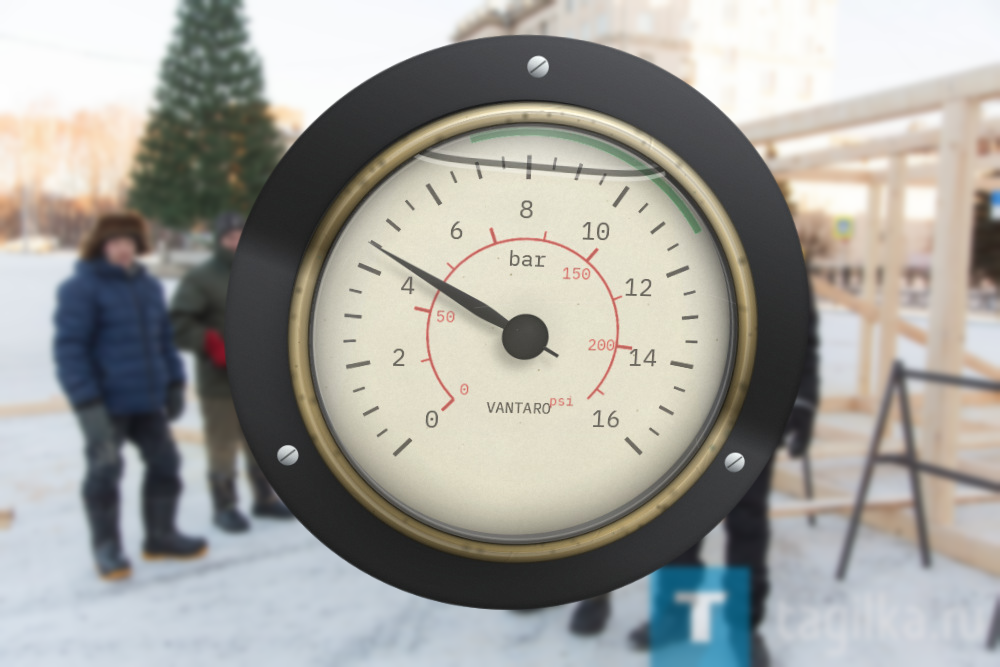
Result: 4.5 bar
